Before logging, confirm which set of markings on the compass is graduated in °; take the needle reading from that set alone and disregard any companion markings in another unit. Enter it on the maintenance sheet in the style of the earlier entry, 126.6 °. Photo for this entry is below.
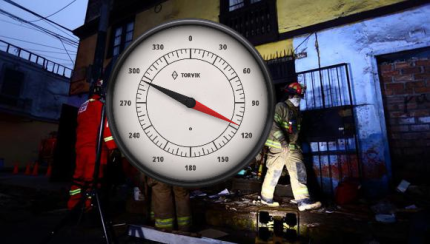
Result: 115 °
